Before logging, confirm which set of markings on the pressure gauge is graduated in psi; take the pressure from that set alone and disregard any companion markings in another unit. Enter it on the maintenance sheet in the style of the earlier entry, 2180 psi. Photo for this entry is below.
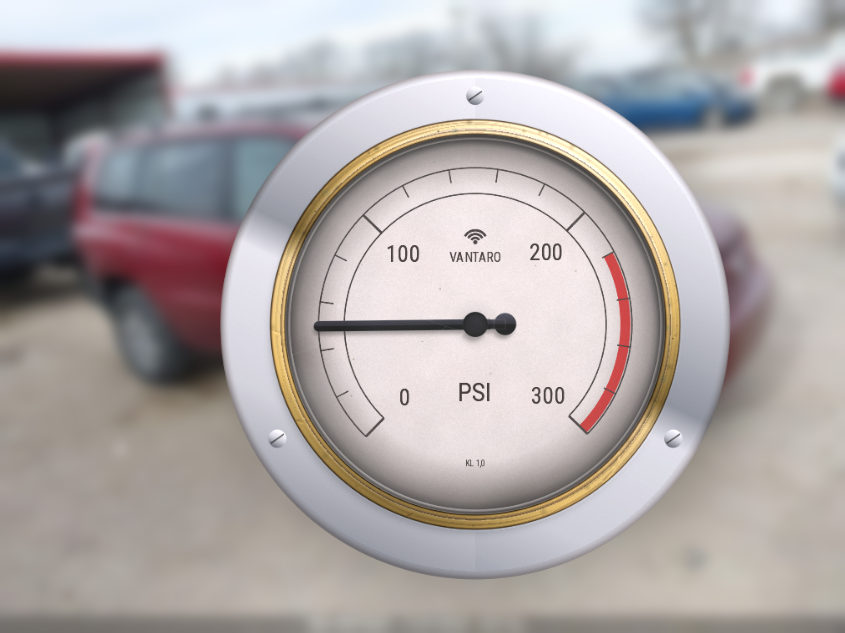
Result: 50 psi
